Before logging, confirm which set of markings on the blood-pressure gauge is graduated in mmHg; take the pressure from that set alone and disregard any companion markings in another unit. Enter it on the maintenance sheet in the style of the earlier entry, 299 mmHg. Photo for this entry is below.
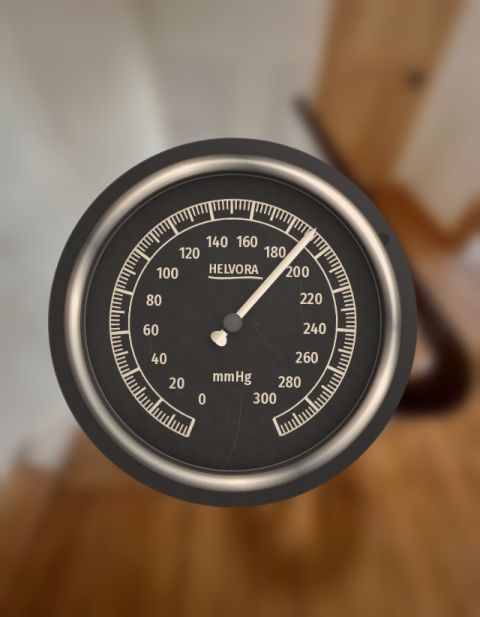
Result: 190 mmHg
